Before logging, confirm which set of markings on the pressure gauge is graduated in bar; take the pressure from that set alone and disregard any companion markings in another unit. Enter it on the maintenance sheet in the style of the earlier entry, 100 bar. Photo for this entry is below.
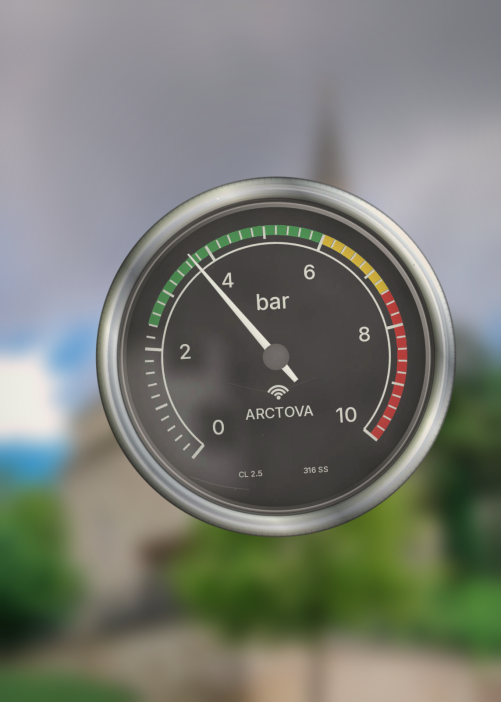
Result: 3.7 bar
